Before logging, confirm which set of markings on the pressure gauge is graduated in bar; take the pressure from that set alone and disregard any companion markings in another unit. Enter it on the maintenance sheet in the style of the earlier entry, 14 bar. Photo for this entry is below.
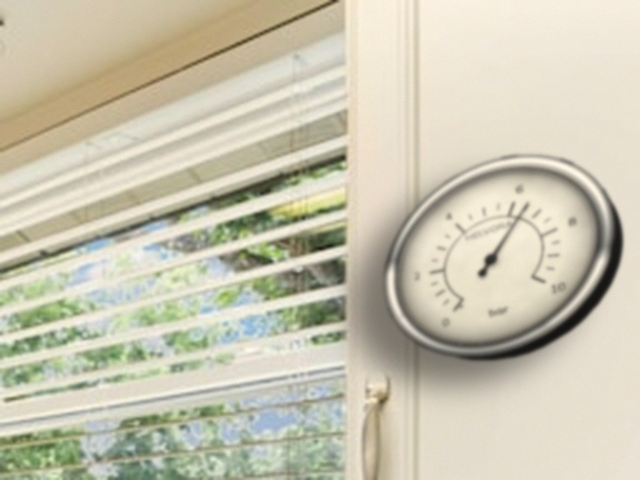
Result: 6.5 bar
